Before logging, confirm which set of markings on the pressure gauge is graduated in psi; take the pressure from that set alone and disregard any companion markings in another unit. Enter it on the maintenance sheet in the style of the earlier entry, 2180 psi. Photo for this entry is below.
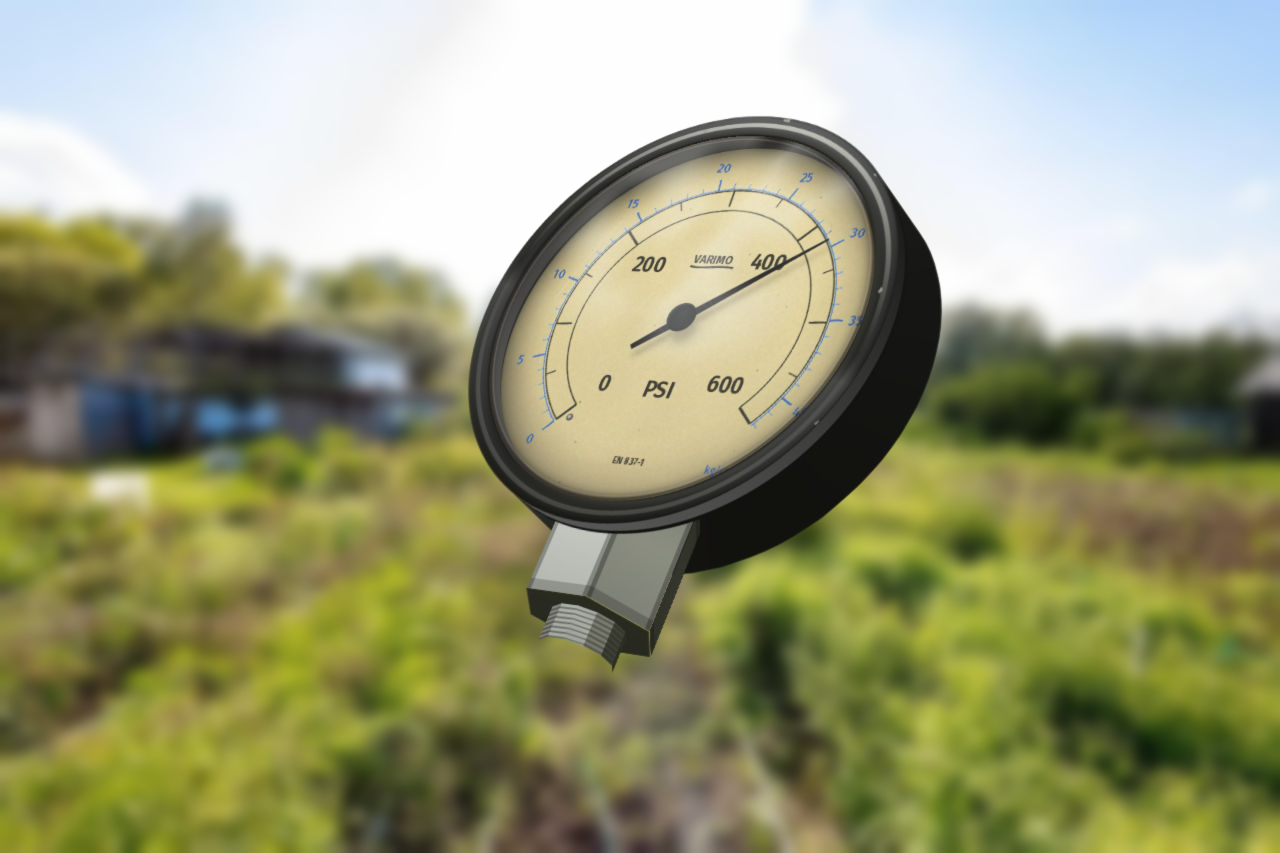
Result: 425 psi
